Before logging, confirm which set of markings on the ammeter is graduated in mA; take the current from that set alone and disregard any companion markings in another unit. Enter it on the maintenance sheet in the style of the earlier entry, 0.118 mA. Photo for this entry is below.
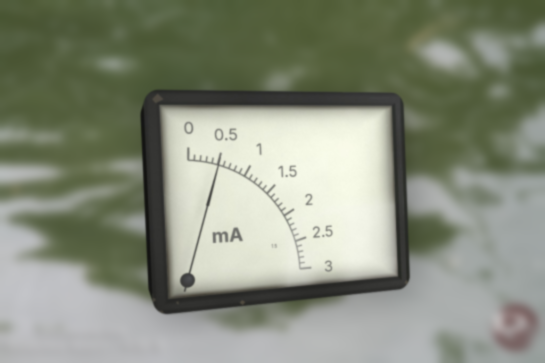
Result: 0.5 mA
